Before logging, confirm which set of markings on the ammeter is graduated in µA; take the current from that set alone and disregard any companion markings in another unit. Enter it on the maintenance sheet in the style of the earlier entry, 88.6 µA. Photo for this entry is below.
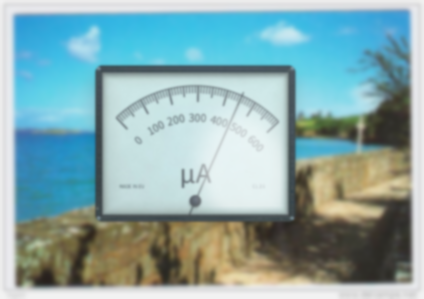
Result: 450 µA
